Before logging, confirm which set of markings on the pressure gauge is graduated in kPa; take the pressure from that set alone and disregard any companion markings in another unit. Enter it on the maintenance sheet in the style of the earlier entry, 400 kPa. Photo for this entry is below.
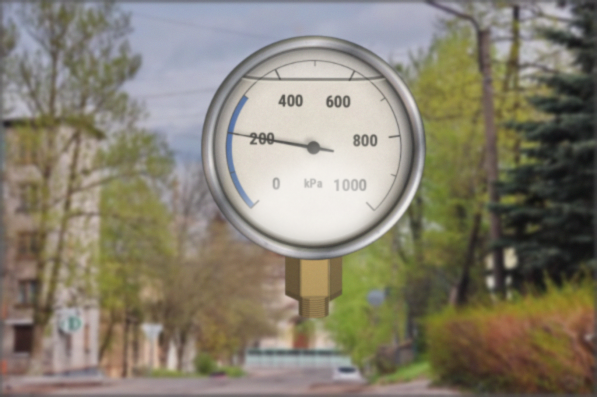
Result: 200 kPa
